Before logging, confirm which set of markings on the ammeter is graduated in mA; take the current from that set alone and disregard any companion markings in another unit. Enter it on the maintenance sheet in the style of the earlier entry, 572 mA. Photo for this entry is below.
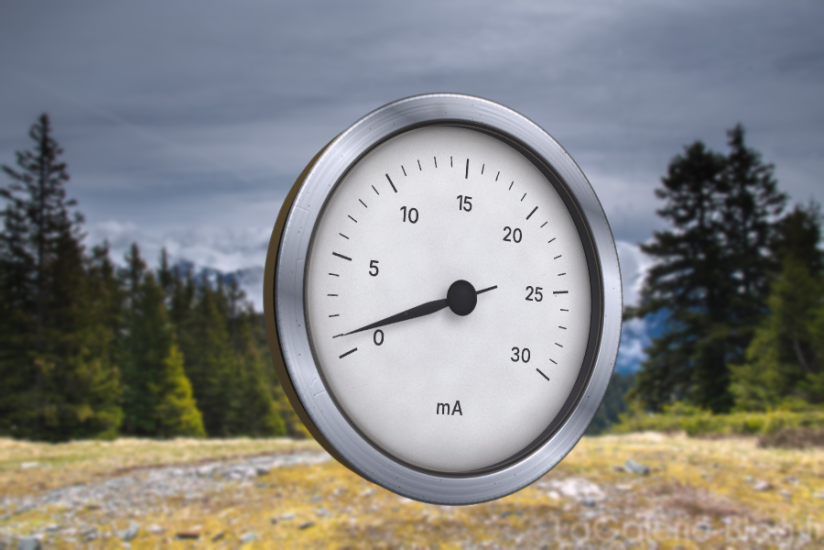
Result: 1 mA
